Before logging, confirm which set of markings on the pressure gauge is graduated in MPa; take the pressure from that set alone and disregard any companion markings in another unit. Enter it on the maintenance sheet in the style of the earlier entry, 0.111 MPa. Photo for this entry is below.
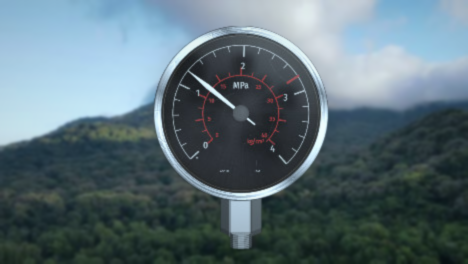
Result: 1.2 MPa
